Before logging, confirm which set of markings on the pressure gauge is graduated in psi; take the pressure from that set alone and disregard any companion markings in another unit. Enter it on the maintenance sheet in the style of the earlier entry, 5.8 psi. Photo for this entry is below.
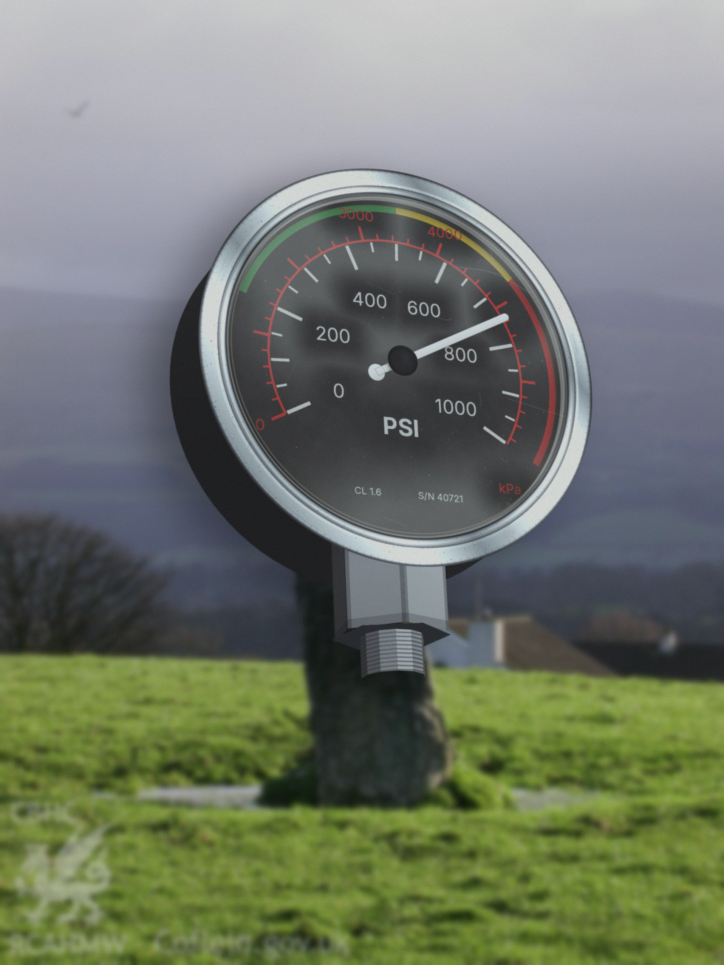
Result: 750 psi
